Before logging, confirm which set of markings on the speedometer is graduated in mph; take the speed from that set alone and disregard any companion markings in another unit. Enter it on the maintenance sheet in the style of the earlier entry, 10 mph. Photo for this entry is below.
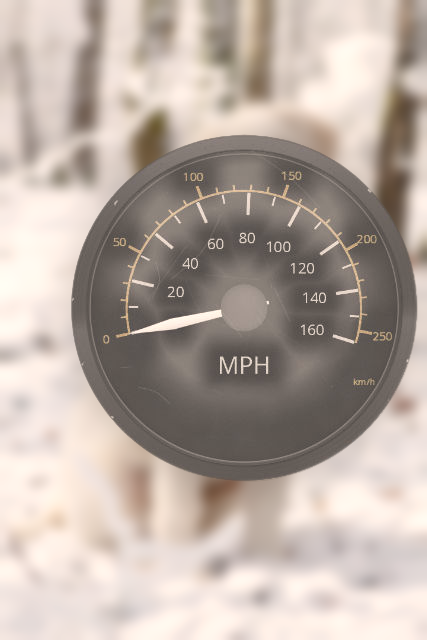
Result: 0 mph
